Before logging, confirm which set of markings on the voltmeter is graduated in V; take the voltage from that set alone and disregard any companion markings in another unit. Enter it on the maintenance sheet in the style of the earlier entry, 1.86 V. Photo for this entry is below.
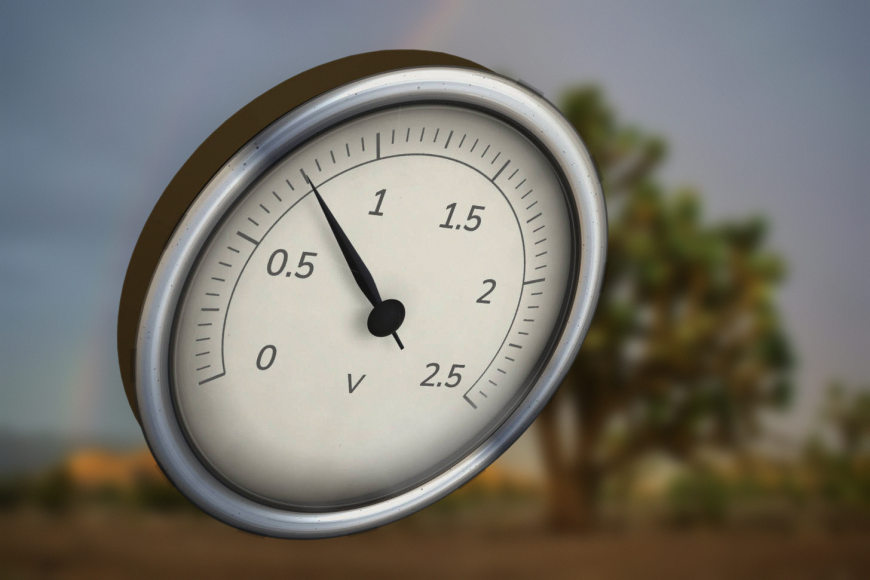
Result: 0.75 V
